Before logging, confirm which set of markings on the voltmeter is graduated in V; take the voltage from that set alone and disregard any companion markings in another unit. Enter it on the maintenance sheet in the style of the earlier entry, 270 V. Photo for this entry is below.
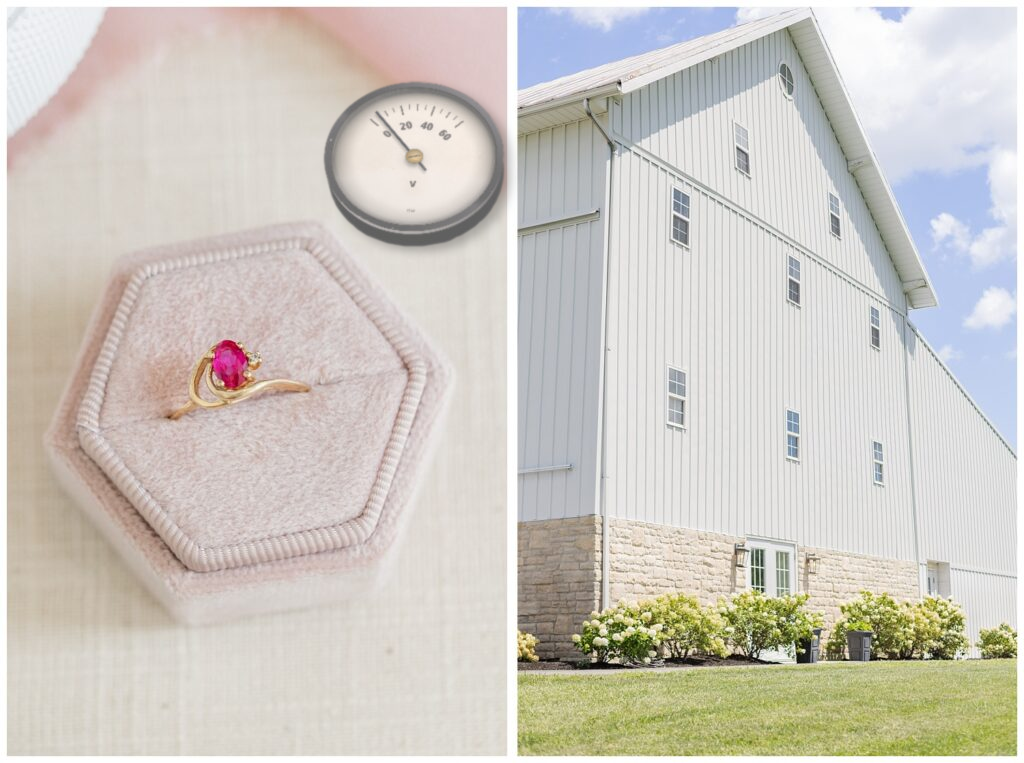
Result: 5 V
